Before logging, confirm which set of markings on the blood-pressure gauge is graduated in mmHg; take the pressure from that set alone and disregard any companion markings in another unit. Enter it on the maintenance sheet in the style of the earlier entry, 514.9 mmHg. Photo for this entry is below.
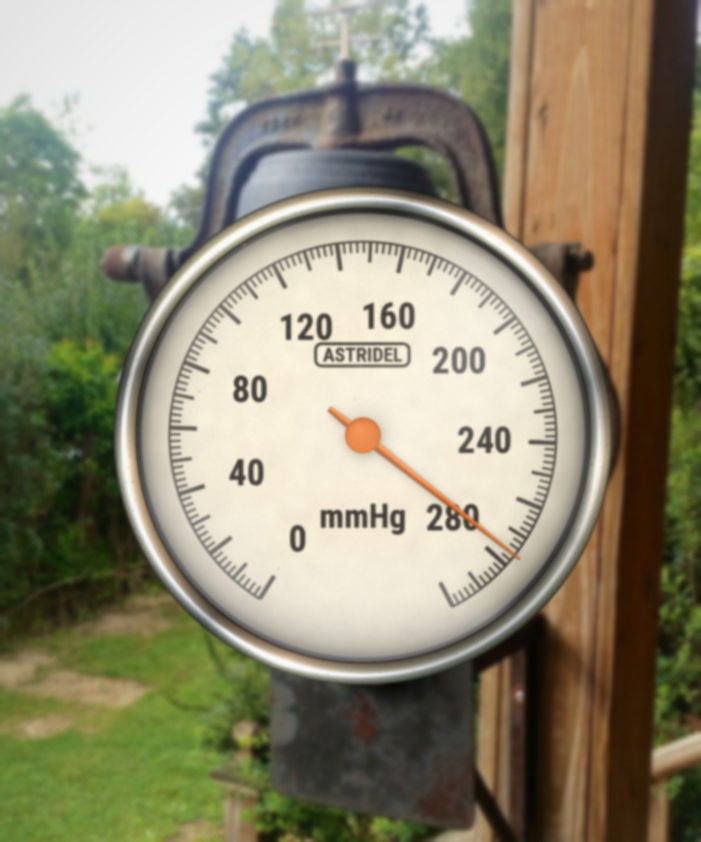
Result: 276 mmHg
